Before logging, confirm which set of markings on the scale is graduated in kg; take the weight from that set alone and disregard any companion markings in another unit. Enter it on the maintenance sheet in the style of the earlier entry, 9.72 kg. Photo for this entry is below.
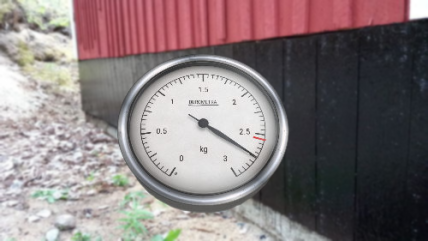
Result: 2.75 kg
